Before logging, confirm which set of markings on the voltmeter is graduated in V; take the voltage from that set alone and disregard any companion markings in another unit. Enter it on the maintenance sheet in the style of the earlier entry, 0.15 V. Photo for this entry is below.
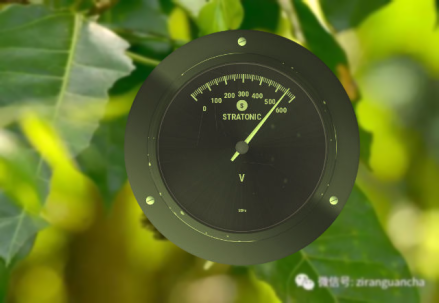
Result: 550 V
